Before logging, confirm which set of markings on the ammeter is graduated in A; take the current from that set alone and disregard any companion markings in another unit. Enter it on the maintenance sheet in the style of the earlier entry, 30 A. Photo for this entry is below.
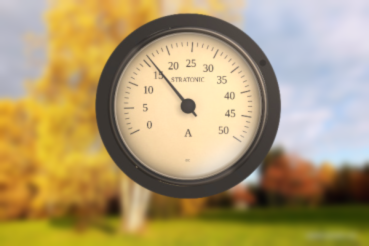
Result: 16 A
